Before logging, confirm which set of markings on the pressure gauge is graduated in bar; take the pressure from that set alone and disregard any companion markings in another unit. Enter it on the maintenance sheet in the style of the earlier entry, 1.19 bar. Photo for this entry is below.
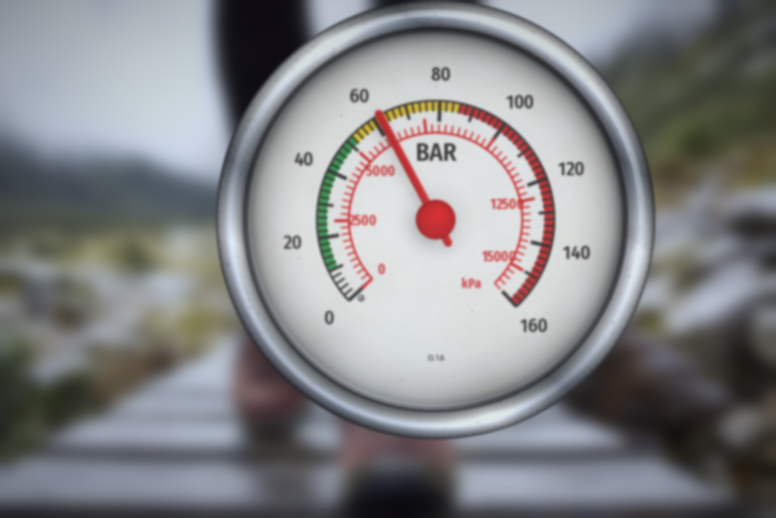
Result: 62 bar
